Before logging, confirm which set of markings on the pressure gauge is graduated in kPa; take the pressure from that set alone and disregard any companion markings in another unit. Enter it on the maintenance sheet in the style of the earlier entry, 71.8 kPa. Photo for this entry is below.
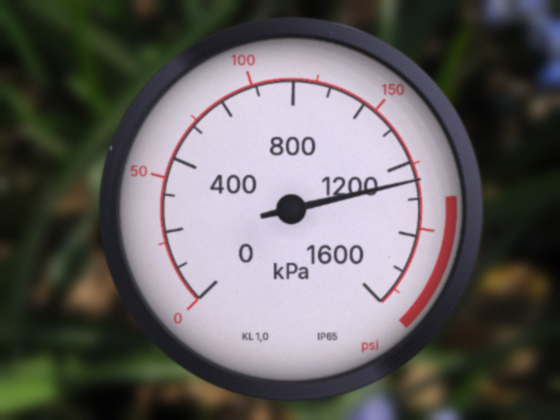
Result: 1250 kPa
